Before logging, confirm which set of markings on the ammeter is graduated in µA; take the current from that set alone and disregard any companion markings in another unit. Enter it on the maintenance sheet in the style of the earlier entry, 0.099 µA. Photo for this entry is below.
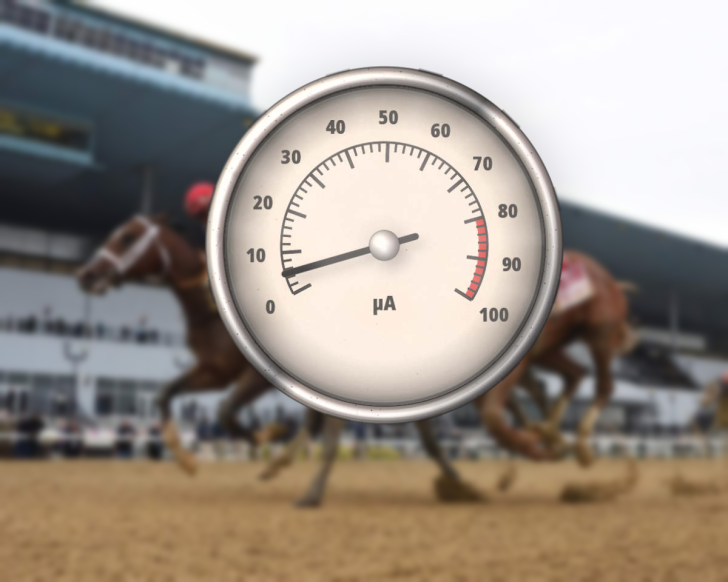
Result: 5 µA
